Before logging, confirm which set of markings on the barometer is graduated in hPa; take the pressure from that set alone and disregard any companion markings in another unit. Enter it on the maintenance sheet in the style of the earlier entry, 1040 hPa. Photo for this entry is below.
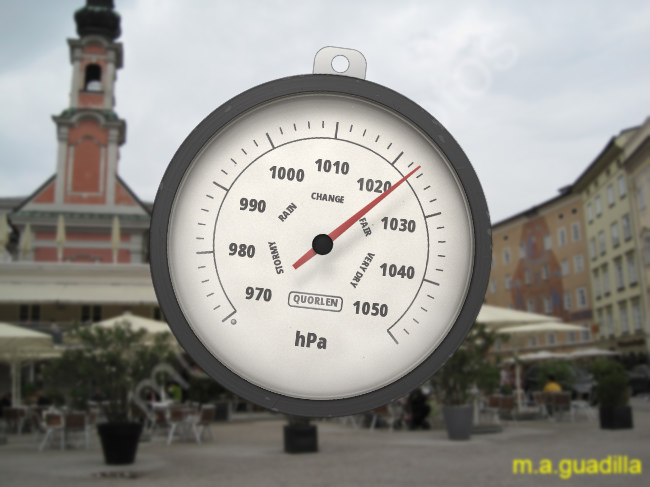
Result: 1023 hPa
